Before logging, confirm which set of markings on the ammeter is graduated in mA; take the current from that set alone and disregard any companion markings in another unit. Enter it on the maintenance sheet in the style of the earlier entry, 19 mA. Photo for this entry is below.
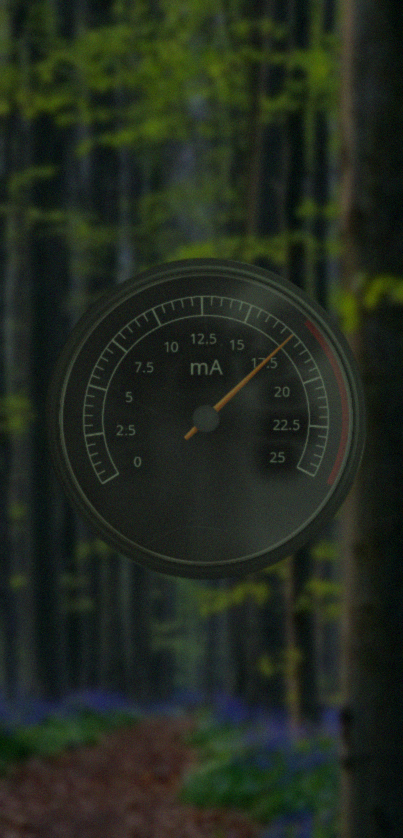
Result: 17.5 mA
